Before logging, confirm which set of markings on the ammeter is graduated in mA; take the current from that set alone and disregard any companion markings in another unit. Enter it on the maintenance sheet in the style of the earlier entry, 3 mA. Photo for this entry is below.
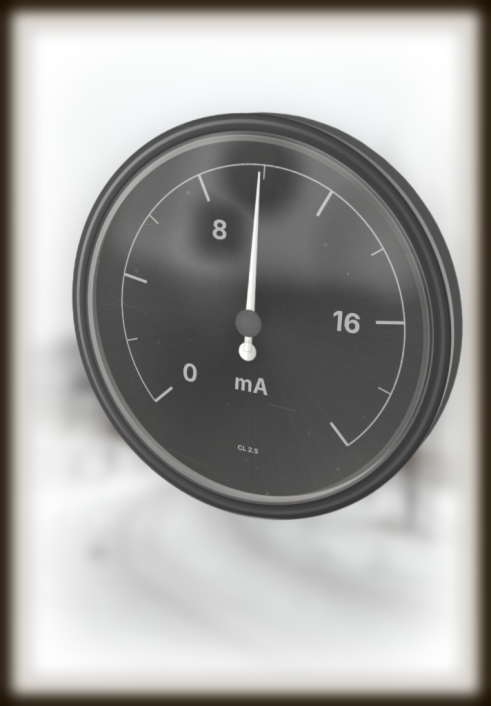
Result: 10 mA
